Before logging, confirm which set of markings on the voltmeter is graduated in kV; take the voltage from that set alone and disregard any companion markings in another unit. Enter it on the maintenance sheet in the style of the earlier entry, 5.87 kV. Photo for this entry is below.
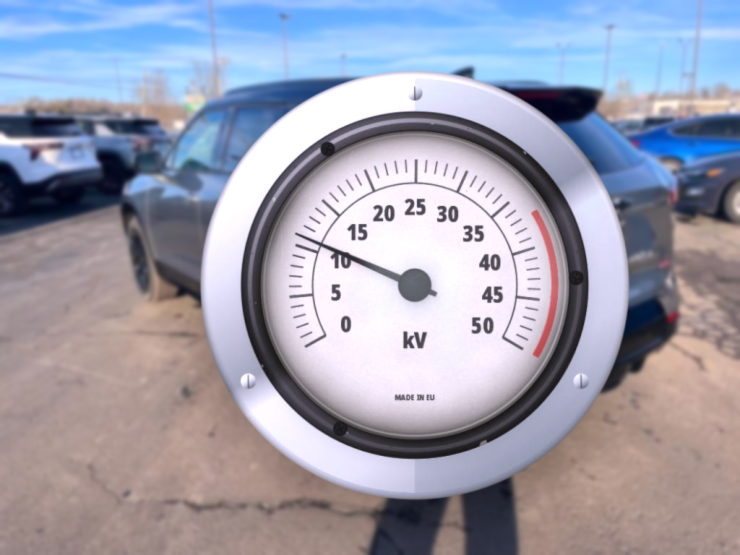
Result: 11 kV
